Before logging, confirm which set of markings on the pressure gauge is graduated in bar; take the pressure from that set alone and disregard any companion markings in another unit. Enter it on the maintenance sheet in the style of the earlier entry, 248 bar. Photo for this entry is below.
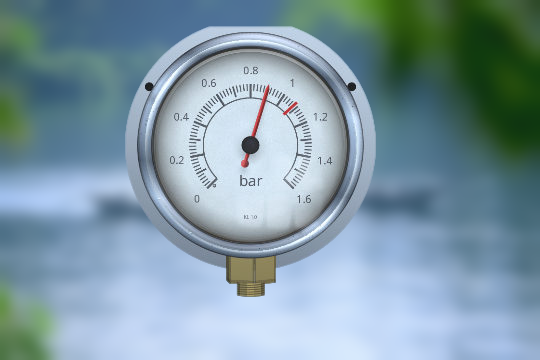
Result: 0.9 bar
